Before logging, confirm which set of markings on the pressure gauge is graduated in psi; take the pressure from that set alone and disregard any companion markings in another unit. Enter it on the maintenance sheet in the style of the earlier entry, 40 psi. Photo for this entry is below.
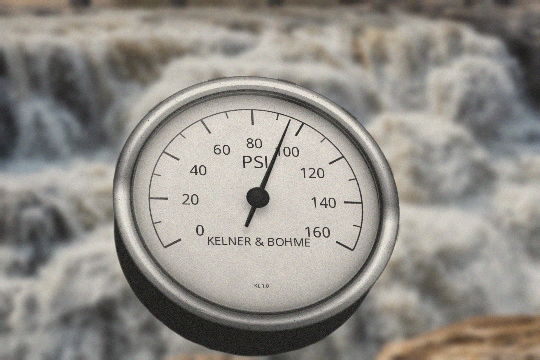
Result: 95 psi
